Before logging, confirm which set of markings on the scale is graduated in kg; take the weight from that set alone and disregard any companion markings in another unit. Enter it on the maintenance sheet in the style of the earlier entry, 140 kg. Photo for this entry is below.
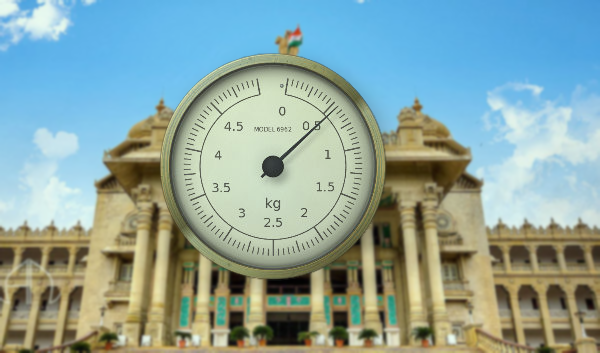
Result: 0.55 kg
